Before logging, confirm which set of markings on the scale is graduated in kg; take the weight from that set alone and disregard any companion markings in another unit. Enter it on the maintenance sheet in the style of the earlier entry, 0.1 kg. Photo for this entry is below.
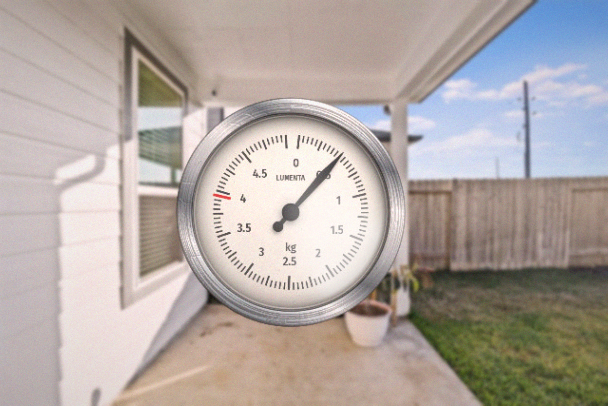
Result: 0.5 kg
